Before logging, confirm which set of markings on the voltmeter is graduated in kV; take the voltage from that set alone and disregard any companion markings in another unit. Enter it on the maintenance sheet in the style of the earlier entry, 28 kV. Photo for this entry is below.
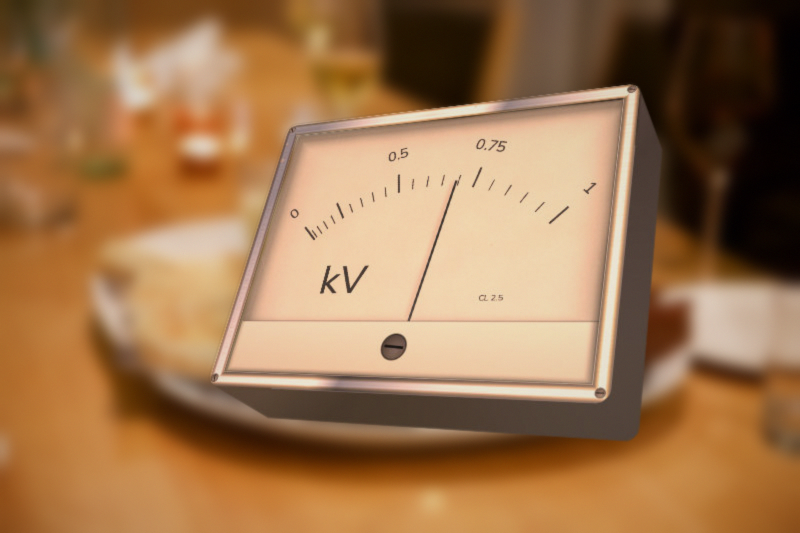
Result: 0.7 kV
